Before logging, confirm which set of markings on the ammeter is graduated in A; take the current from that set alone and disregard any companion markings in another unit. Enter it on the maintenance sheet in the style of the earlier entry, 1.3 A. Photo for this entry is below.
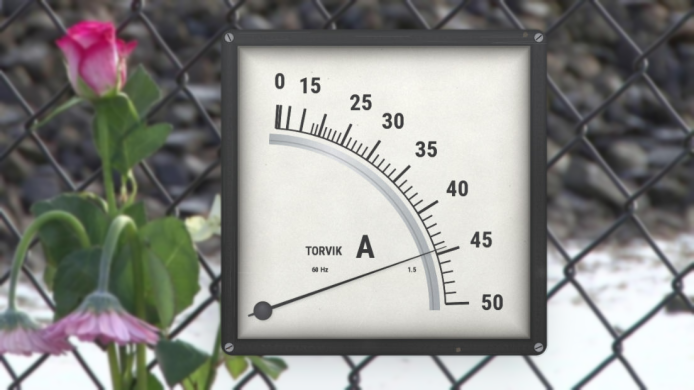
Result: 44.5 A
